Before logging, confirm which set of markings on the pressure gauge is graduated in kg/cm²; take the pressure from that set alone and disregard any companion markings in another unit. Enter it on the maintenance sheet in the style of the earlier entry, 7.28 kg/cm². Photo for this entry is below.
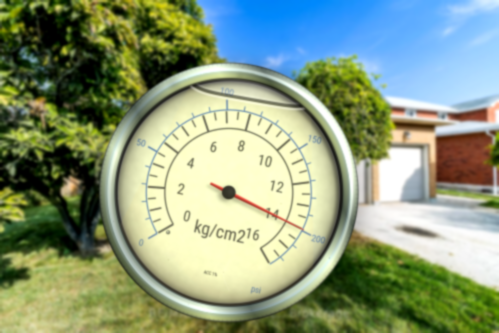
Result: 14 kg/cm²
